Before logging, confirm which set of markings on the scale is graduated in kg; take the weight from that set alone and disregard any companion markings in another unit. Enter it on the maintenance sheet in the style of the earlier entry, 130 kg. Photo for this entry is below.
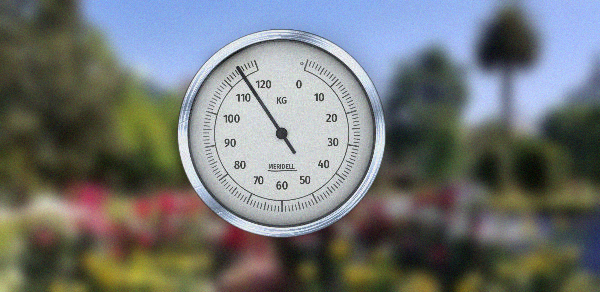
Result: 115 kg
